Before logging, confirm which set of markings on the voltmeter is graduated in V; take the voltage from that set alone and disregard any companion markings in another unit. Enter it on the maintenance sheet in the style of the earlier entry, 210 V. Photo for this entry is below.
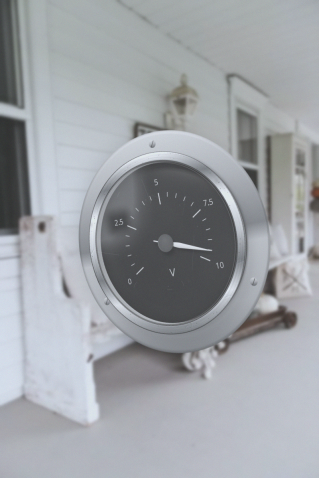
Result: 9.5 V
